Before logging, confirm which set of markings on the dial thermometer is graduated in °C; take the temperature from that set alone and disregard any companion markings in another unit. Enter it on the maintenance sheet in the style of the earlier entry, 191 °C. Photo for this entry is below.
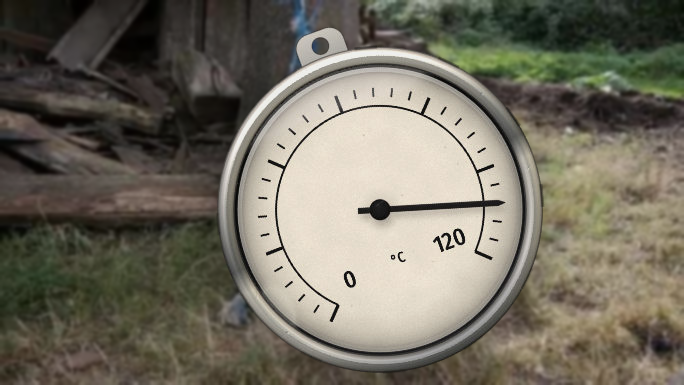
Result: 108 °C
